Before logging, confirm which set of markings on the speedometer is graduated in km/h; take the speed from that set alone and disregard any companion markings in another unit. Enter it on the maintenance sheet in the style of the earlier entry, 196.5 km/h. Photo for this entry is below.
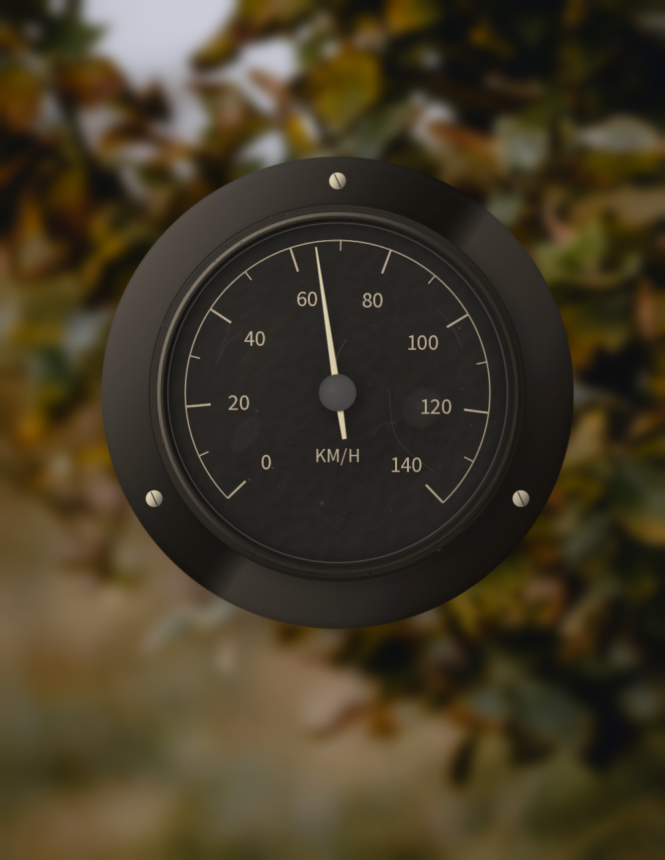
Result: 65 km/h
